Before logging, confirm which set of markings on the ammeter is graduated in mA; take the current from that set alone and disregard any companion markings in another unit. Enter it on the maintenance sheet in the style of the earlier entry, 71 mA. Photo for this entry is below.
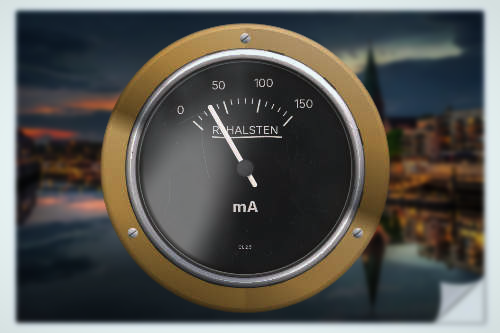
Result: 30 mA
